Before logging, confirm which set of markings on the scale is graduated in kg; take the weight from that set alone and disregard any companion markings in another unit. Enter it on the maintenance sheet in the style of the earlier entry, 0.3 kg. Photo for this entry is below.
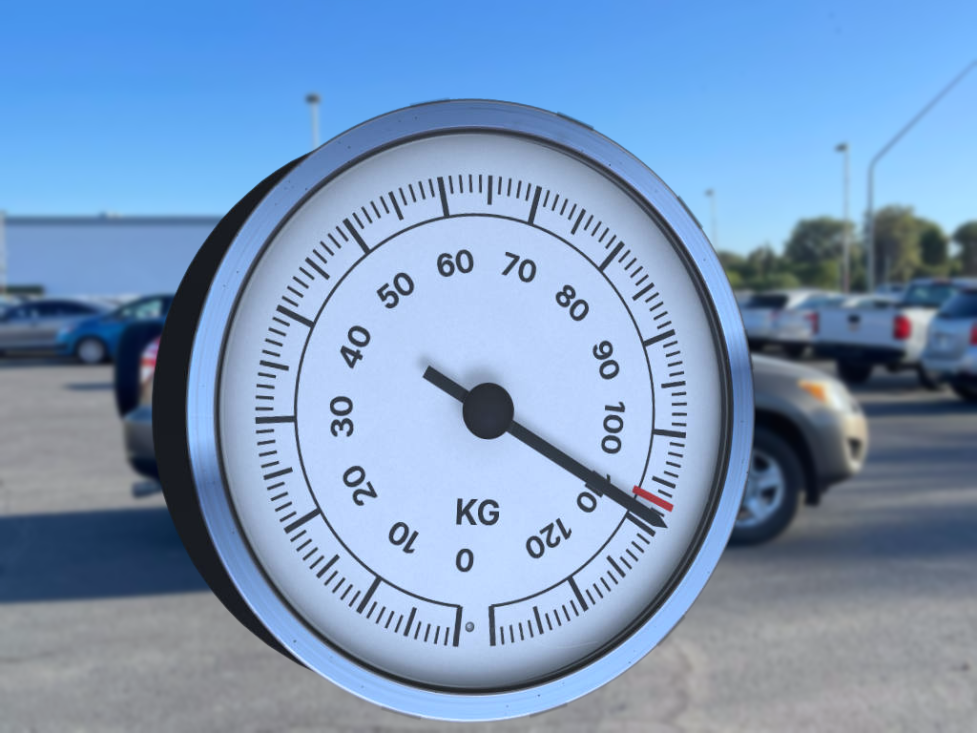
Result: 109 kg
